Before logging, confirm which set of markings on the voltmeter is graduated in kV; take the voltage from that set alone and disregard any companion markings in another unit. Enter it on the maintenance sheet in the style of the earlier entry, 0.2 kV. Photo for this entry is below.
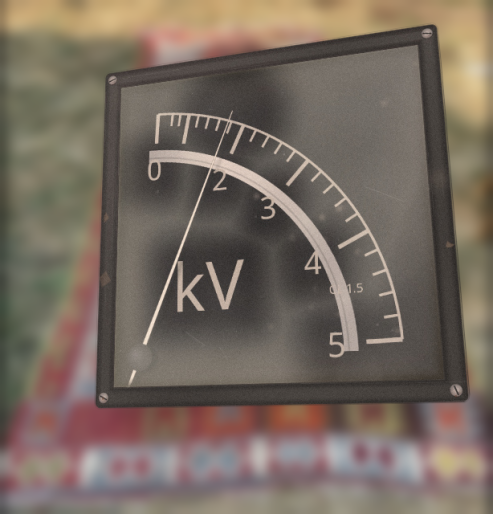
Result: 1.8 kV
